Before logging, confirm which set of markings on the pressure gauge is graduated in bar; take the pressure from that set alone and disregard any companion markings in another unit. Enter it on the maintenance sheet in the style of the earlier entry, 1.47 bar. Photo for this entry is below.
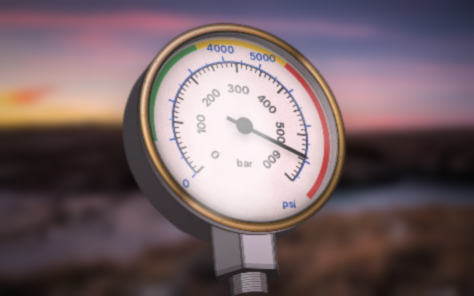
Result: 550 bar
